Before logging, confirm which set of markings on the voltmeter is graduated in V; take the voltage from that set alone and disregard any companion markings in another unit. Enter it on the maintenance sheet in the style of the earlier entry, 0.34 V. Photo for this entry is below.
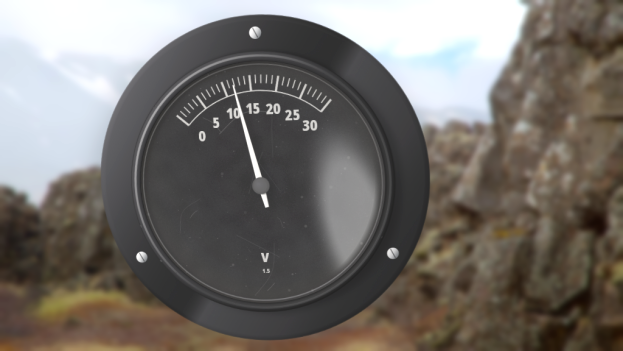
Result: 12 V
